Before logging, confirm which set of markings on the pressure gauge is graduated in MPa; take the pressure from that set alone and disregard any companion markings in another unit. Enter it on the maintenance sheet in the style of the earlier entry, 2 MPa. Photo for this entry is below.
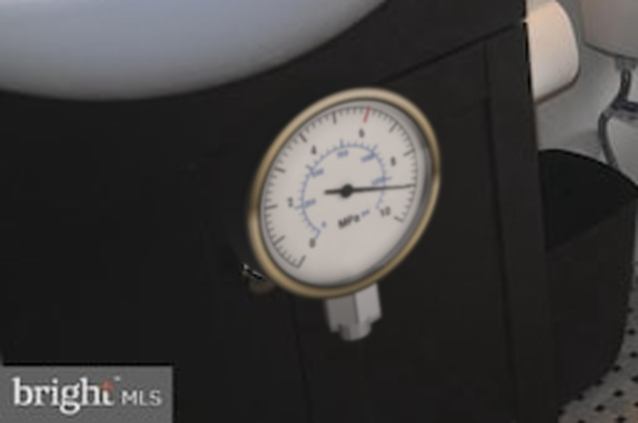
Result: 9 MPa
